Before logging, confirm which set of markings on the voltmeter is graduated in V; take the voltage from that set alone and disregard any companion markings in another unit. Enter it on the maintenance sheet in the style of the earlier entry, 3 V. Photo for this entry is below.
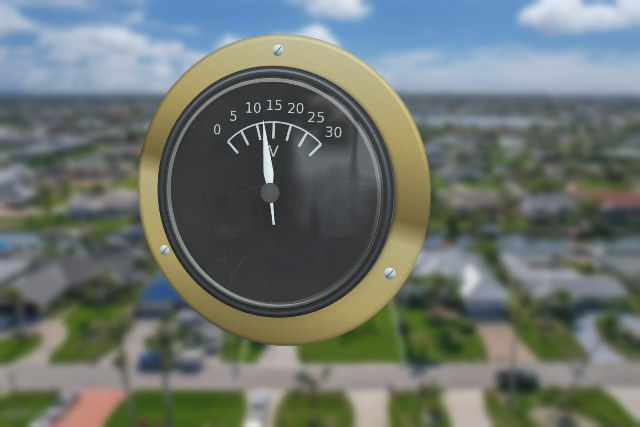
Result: 12.5 V
